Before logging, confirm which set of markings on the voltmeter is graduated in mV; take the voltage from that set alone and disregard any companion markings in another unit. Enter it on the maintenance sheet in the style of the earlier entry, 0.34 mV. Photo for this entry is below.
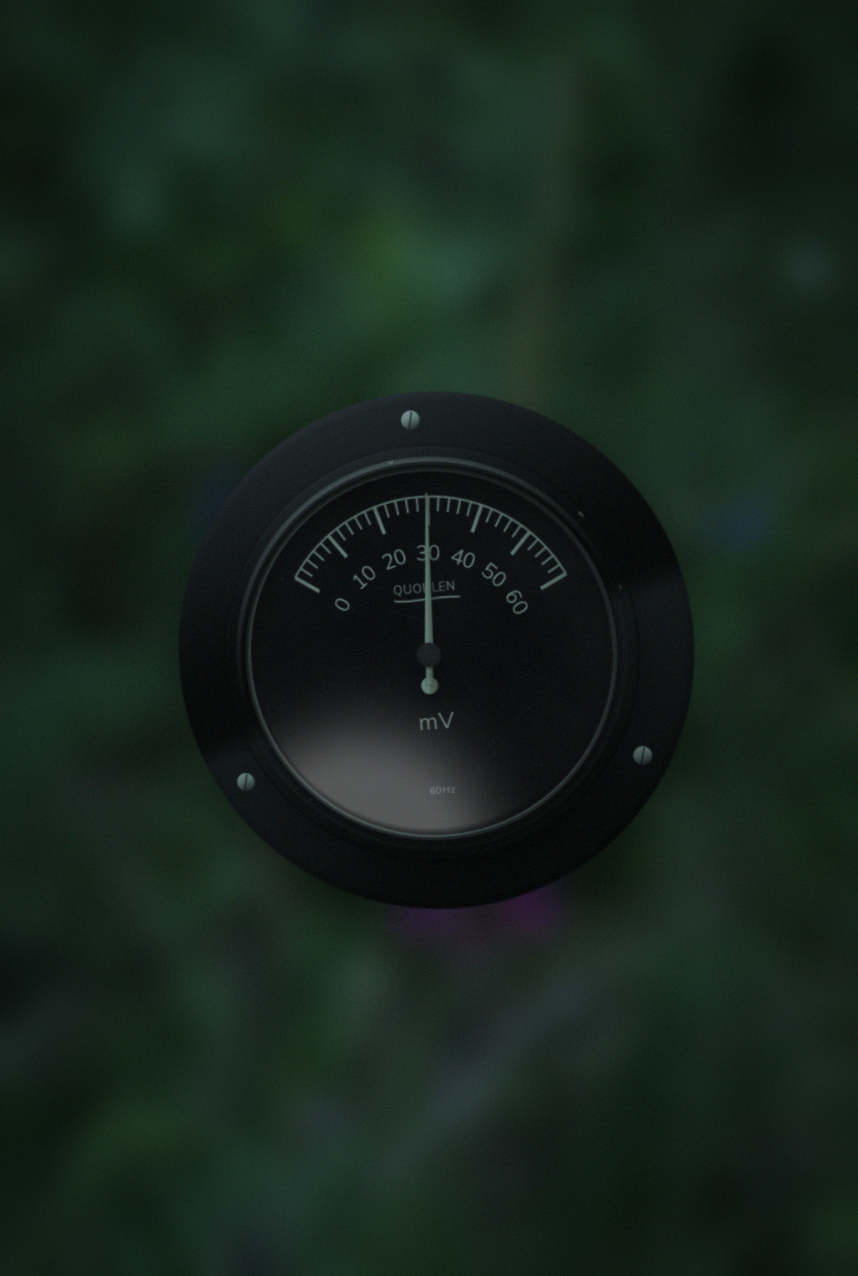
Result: 30 mV
